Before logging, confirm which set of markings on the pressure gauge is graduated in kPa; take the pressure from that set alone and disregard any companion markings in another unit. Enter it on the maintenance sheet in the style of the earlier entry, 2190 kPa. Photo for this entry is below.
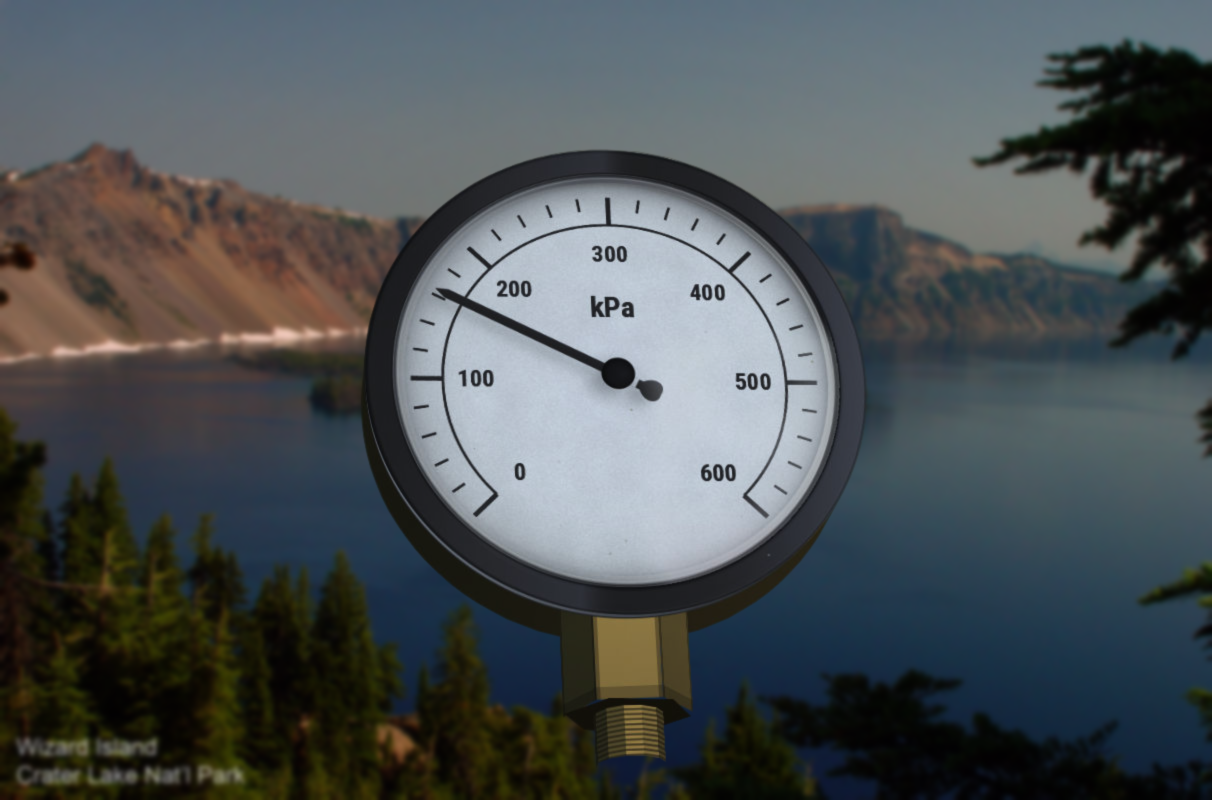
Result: 160 kPa
